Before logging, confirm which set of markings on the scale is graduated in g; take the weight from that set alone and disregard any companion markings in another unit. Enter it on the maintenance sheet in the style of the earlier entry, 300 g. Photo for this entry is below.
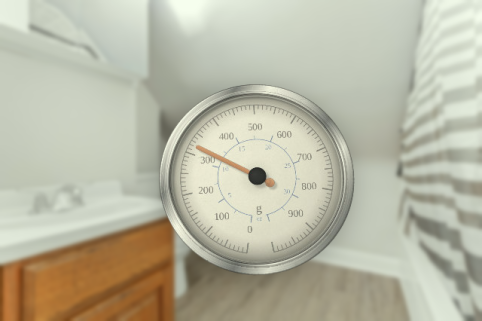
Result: 320 g
